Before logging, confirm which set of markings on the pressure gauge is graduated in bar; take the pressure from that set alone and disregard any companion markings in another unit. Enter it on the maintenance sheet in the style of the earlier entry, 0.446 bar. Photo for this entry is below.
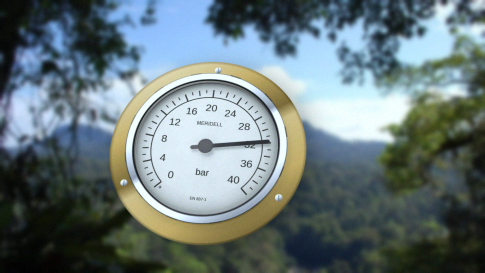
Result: 32 bar
